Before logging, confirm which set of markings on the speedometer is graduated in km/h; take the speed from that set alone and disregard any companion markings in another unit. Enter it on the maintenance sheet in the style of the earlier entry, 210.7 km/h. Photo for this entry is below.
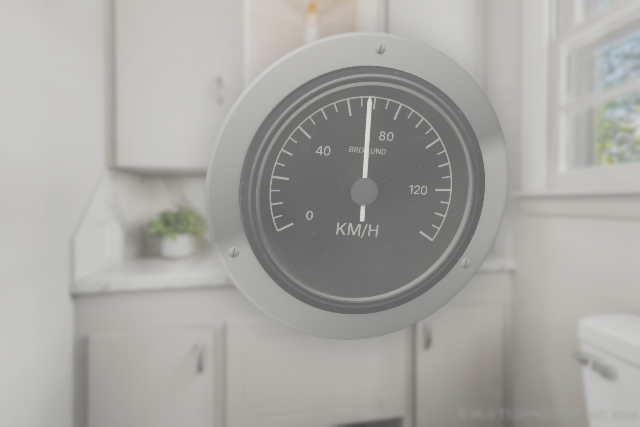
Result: 67.5 km/h
